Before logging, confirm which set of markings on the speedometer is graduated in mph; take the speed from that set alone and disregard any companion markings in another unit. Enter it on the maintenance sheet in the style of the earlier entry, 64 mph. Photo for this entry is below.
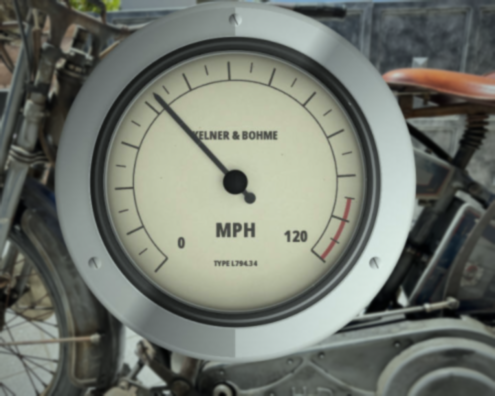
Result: 42.5 mph
